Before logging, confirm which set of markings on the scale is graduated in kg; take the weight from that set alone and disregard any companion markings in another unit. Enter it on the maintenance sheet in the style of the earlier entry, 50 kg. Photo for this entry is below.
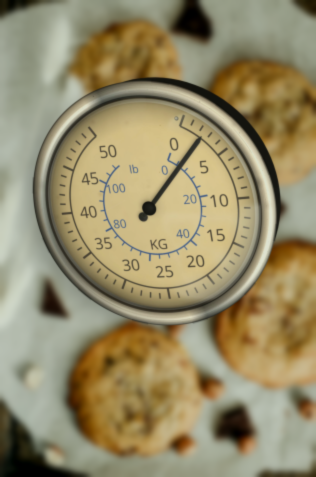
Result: 2.5 kg
